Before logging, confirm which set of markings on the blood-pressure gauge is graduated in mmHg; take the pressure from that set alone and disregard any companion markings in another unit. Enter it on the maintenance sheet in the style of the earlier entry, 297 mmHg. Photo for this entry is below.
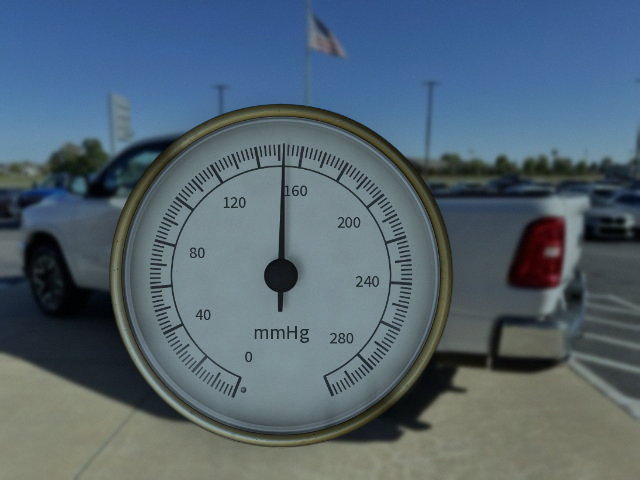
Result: 152 mmHg
